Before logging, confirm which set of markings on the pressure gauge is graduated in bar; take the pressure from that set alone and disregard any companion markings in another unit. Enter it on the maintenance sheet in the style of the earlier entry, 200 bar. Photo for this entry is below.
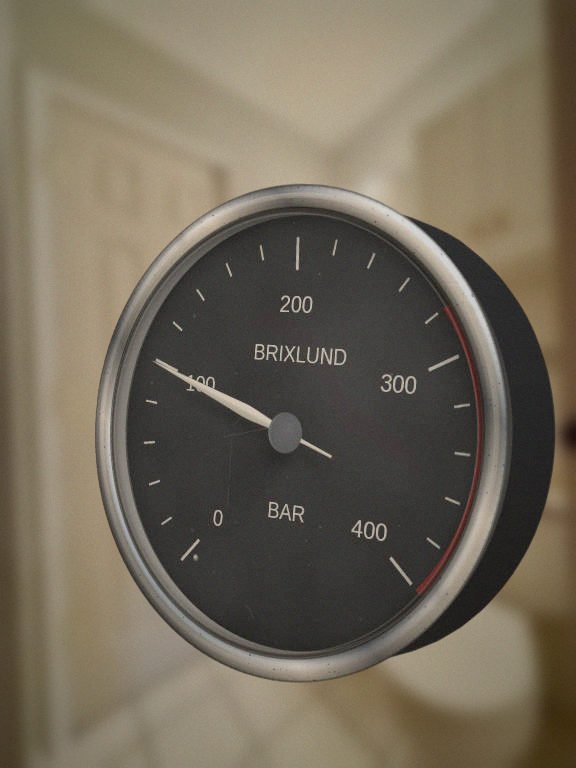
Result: 100 bar
